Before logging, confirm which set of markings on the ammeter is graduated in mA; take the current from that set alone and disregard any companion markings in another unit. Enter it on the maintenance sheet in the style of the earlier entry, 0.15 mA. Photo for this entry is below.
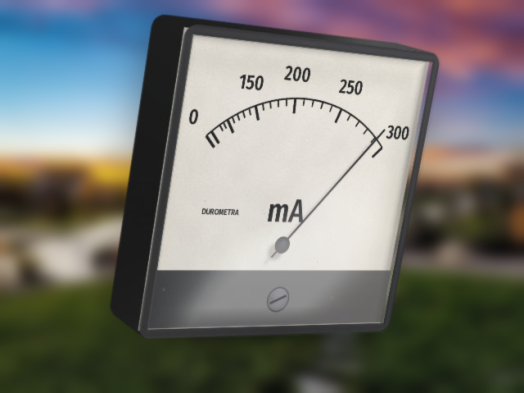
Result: 290 mA
